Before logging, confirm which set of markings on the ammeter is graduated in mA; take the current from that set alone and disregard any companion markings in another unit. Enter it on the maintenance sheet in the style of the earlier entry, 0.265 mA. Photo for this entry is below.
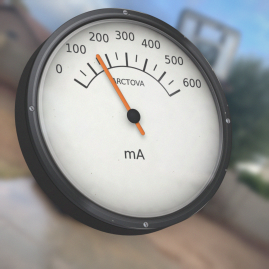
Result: 150 mA
